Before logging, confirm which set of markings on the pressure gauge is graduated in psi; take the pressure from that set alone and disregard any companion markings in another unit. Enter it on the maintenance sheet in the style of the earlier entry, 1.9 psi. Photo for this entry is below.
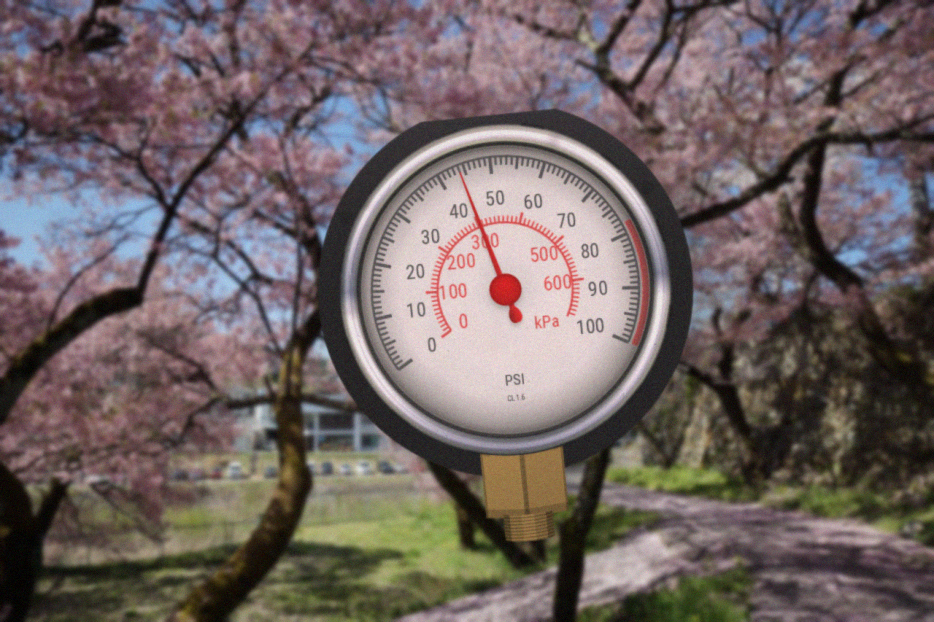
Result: 44 psi
